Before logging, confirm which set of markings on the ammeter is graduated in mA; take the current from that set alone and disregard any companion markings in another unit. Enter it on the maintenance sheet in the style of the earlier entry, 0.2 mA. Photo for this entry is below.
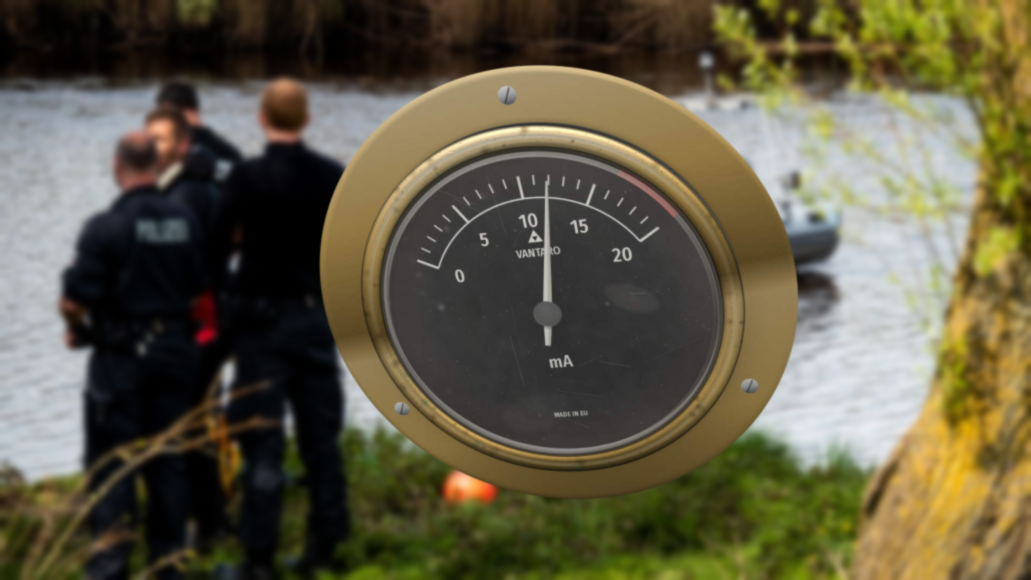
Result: 12 mA
